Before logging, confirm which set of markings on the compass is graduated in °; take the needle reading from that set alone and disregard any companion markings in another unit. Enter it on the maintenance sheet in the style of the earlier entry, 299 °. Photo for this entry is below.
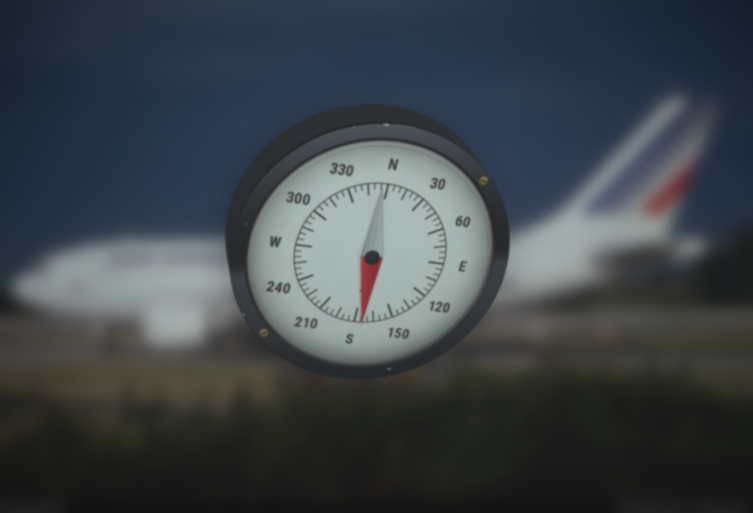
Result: 175 °
